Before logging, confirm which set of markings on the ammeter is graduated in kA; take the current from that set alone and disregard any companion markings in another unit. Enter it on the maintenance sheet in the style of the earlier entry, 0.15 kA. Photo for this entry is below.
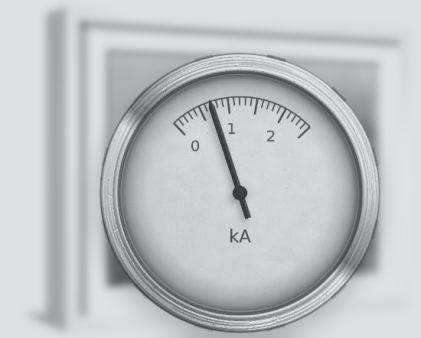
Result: 0.7 kA
